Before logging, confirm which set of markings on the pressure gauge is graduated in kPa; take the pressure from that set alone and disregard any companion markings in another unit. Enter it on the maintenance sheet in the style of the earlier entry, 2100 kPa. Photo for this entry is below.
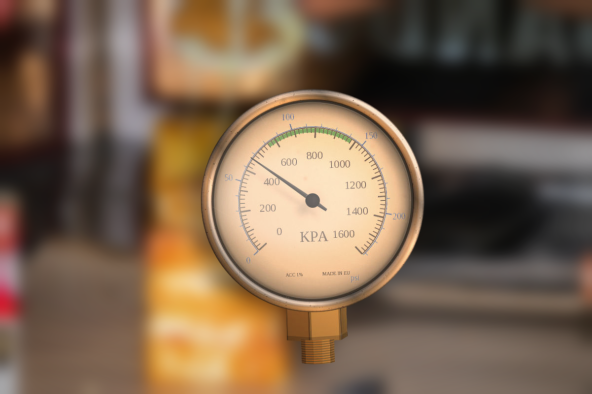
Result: 460 kPa
